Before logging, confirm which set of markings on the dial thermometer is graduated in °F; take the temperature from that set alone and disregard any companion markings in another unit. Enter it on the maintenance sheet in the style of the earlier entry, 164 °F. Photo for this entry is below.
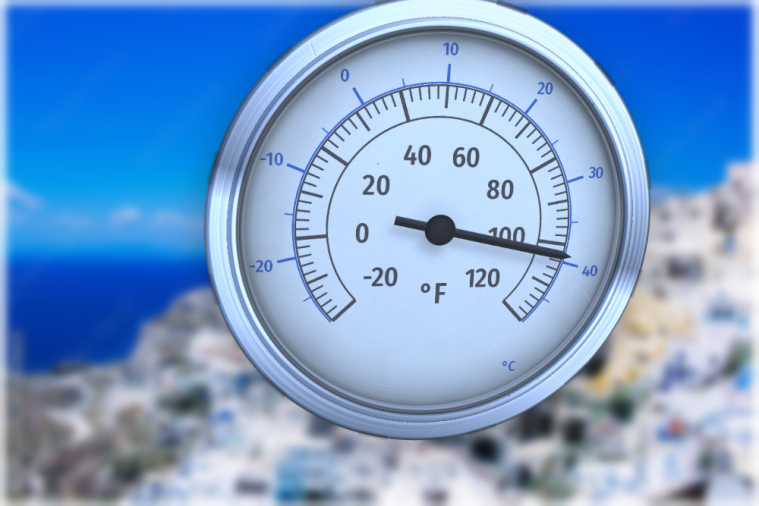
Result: 102 °F
